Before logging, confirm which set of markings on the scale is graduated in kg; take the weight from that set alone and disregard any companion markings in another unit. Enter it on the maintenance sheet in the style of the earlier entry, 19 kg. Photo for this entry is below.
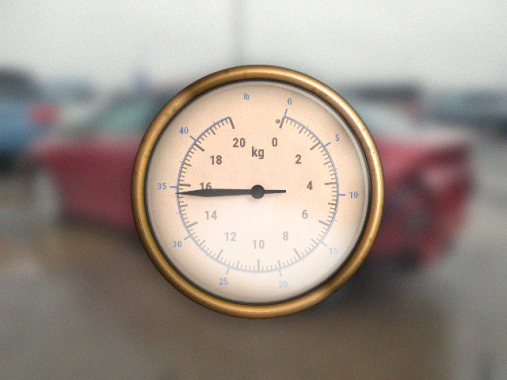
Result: 15.6 kg
